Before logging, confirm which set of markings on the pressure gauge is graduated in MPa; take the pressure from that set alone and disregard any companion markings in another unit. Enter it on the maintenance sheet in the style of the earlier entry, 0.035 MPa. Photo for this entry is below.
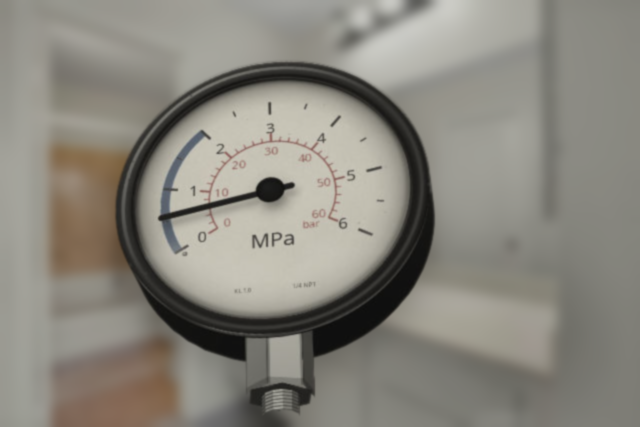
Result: 0.5 MPa
